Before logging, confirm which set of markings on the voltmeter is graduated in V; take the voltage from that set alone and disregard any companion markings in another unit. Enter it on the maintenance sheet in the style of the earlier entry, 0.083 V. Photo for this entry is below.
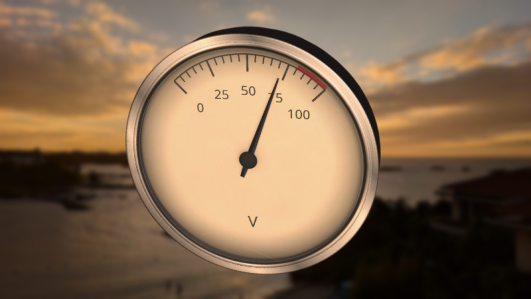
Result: 72.5 V
